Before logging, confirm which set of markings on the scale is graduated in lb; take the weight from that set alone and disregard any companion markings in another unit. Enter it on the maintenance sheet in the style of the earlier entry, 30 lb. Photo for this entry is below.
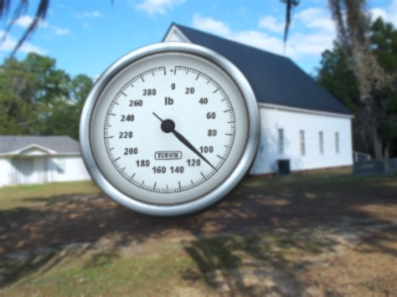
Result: 110 lb
